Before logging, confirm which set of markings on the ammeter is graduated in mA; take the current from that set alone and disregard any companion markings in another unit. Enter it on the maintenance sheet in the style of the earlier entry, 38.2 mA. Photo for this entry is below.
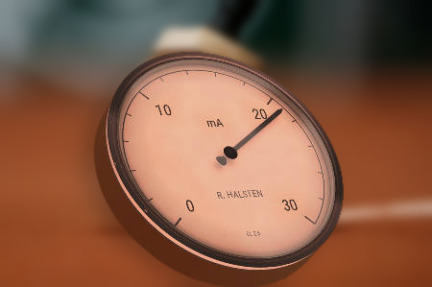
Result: 21 mA
